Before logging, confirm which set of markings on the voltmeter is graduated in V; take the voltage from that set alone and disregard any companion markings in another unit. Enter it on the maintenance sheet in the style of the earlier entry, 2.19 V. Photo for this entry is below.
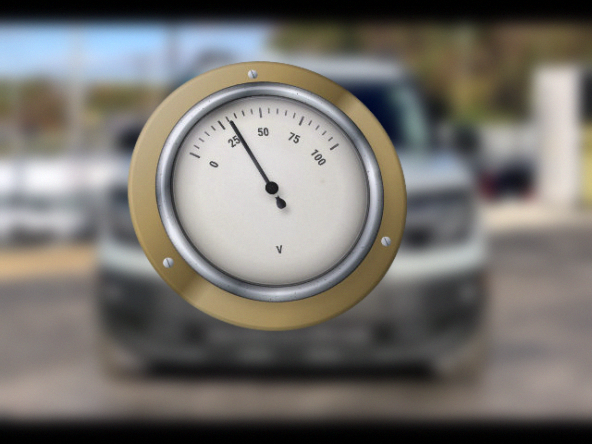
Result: 30 V
